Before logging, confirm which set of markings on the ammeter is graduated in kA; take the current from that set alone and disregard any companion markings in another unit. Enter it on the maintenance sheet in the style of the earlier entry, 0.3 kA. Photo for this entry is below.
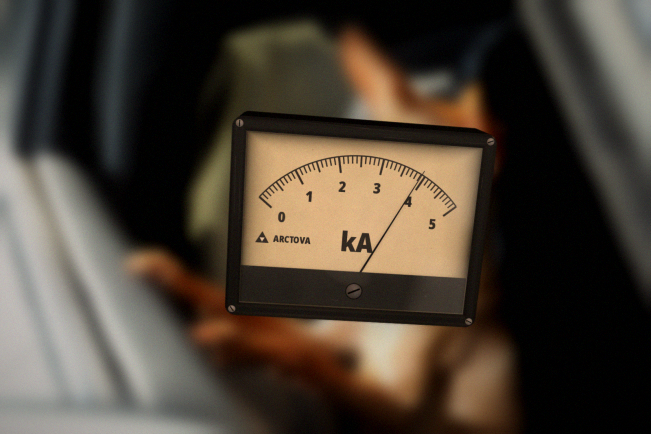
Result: 3.9 kA
